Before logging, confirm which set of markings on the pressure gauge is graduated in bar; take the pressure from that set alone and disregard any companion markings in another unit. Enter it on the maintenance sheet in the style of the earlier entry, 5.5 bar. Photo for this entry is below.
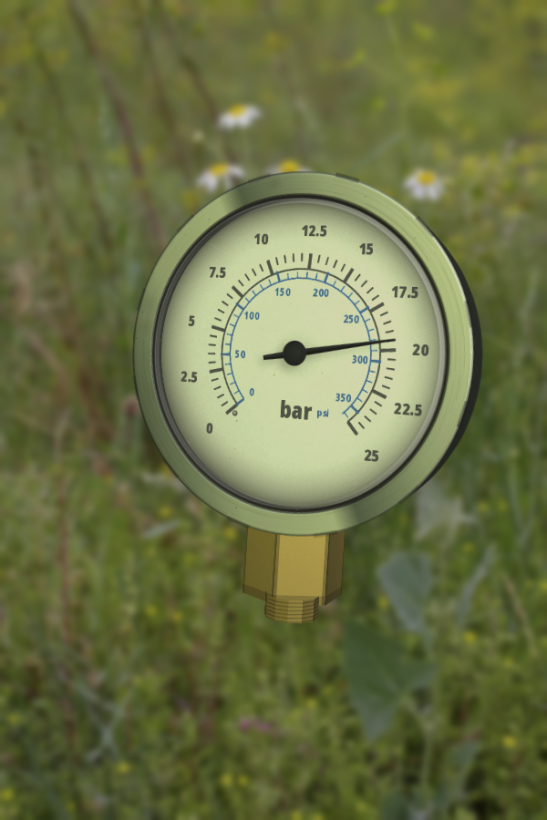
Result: 19.5 bar
